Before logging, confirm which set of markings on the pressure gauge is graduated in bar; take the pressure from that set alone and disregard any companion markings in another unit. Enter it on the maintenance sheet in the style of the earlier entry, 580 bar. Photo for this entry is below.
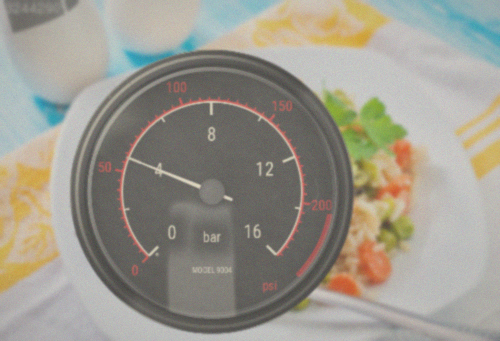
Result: 4 bar
